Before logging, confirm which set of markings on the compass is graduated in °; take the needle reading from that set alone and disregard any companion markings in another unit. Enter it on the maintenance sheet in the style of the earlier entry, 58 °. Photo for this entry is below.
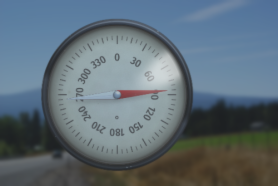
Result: 85 °
